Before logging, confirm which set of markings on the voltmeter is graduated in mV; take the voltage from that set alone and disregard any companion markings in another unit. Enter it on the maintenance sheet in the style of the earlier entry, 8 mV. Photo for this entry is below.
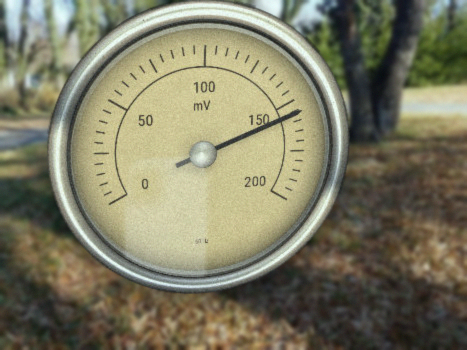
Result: 155 mV
